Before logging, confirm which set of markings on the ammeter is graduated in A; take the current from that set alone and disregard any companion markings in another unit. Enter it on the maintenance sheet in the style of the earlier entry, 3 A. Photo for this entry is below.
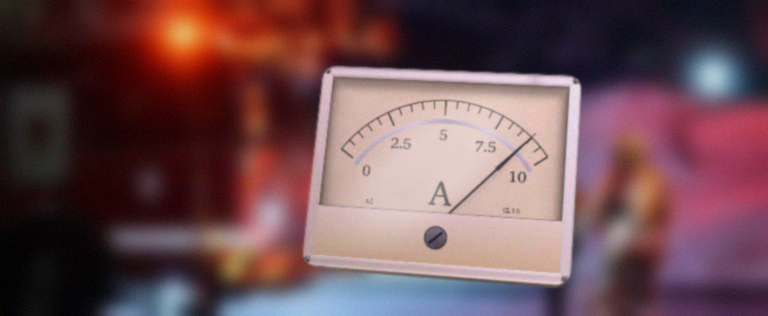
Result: 9 A
